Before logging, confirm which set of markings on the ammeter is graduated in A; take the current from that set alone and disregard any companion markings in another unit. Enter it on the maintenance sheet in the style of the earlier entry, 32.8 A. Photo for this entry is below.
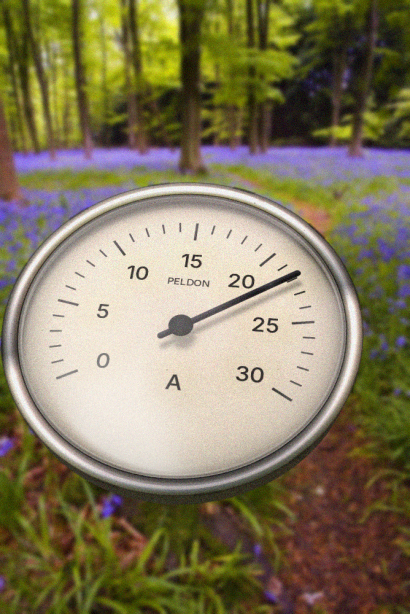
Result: 22 A
